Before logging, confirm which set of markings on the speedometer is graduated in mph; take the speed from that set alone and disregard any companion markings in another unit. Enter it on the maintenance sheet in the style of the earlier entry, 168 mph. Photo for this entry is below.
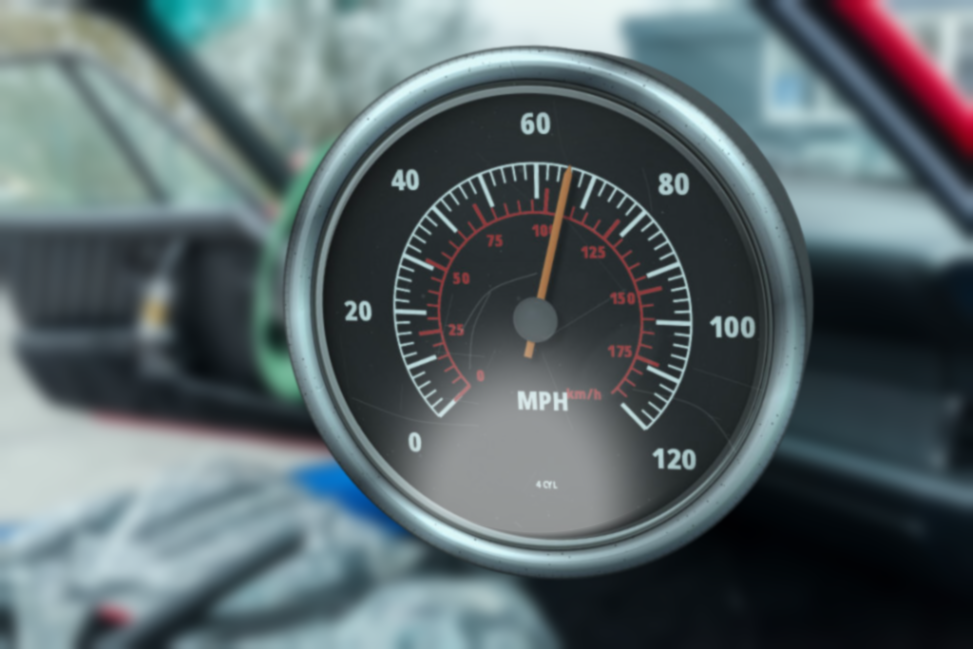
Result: 66 mph
